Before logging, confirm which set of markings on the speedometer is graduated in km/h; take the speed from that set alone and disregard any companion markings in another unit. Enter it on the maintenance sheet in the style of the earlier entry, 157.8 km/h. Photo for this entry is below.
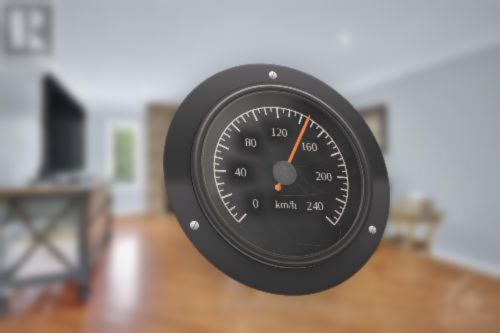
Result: 145 km/h
